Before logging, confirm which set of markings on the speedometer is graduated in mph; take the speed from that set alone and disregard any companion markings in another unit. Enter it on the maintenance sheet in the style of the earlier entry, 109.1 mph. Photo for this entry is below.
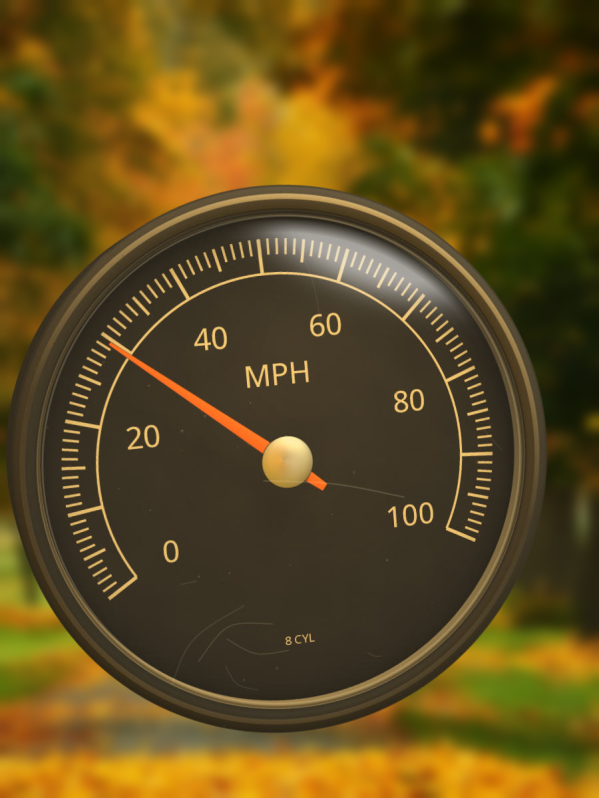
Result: 29.5 mph
